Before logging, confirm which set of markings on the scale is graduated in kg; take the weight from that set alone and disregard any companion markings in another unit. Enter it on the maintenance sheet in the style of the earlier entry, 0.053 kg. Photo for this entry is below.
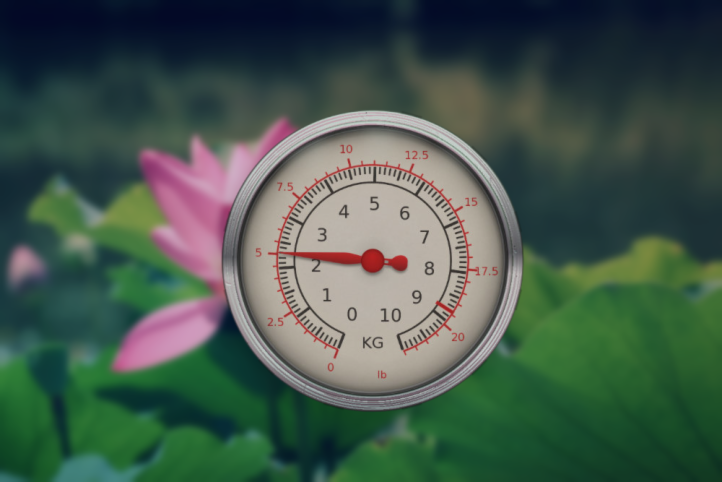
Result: 2.3 kg
